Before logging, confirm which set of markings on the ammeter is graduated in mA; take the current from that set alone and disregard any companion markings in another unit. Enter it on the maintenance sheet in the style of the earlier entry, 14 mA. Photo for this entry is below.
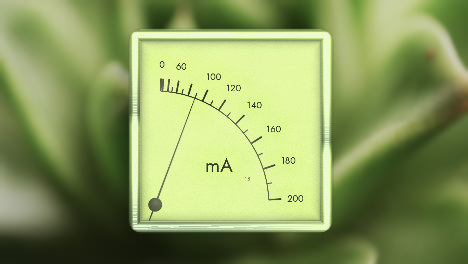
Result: 90 mA
